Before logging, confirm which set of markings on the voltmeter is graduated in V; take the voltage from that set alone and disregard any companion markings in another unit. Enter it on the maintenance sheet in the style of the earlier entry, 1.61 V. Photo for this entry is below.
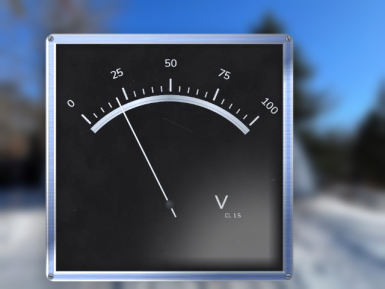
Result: 20 V
